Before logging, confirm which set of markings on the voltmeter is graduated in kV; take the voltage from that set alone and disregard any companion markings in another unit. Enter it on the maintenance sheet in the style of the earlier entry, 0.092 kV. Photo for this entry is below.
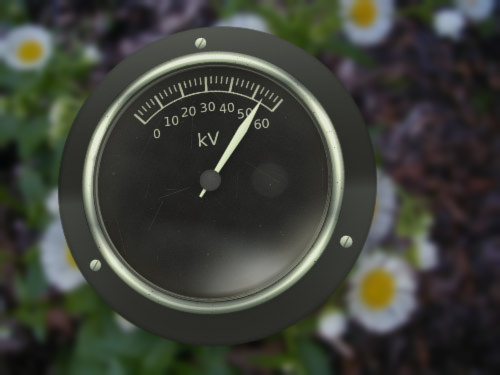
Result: 54 kV
